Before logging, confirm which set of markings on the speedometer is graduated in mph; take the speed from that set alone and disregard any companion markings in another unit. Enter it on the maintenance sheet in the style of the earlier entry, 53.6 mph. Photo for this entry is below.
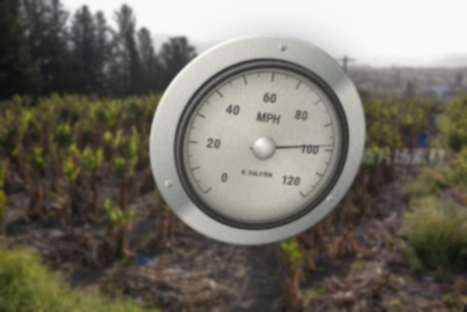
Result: 97.5 mph
